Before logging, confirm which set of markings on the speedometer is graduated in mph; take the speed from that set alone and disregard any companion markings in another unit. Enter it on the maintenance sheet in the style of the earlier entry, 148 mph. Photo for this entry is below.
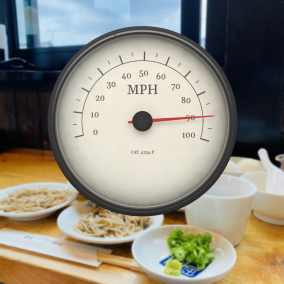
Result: 90 mph
